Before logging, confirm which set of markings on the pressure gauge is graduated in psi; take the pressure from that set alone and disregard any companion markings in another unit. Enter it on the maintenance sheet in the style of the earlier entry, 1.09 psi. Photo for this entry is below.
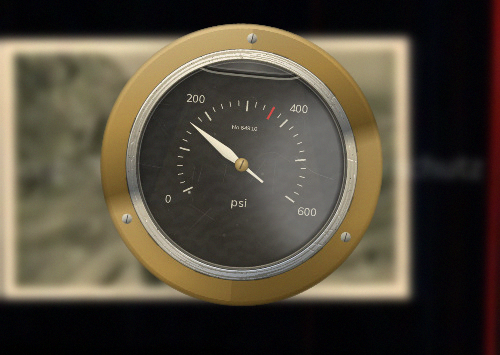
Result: 160 psi
